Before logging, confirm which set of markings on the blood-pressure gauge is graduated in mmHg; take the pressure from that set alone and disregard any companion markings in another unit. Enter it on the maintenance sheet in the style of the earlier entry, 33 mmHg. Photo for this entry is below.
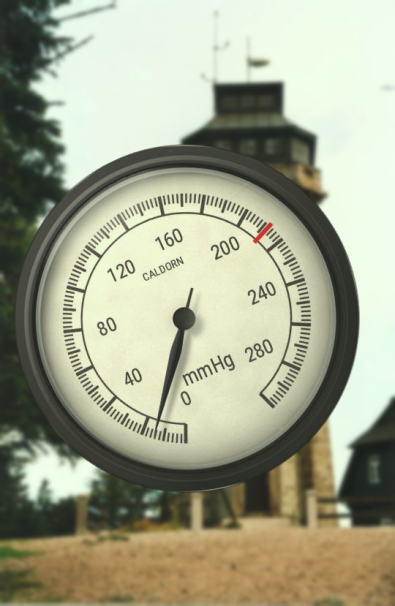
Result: 14 mmHg
